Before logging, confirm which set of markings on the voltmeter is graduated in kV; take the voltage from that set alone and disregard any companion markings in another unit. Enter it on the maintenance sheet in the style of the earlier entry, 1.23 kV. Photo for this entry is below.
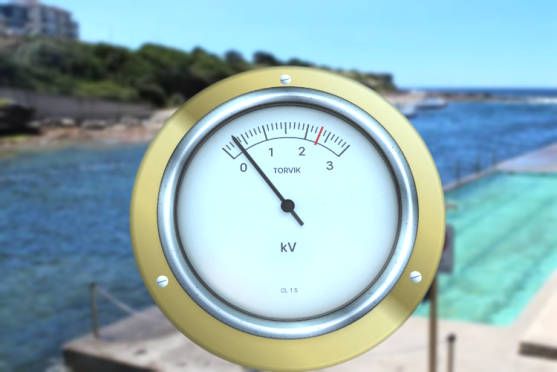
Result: 0.3 kV
